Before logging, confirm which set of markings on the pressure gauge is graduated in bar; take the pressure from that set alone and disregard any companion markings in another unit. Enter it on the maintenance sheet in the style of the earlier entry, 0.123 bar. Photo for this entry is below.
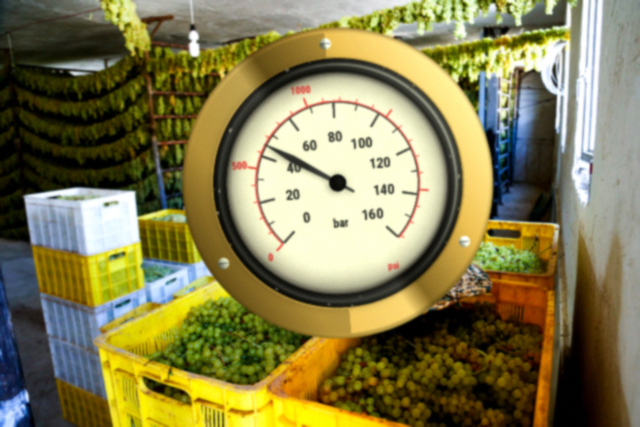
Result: 45 bar
